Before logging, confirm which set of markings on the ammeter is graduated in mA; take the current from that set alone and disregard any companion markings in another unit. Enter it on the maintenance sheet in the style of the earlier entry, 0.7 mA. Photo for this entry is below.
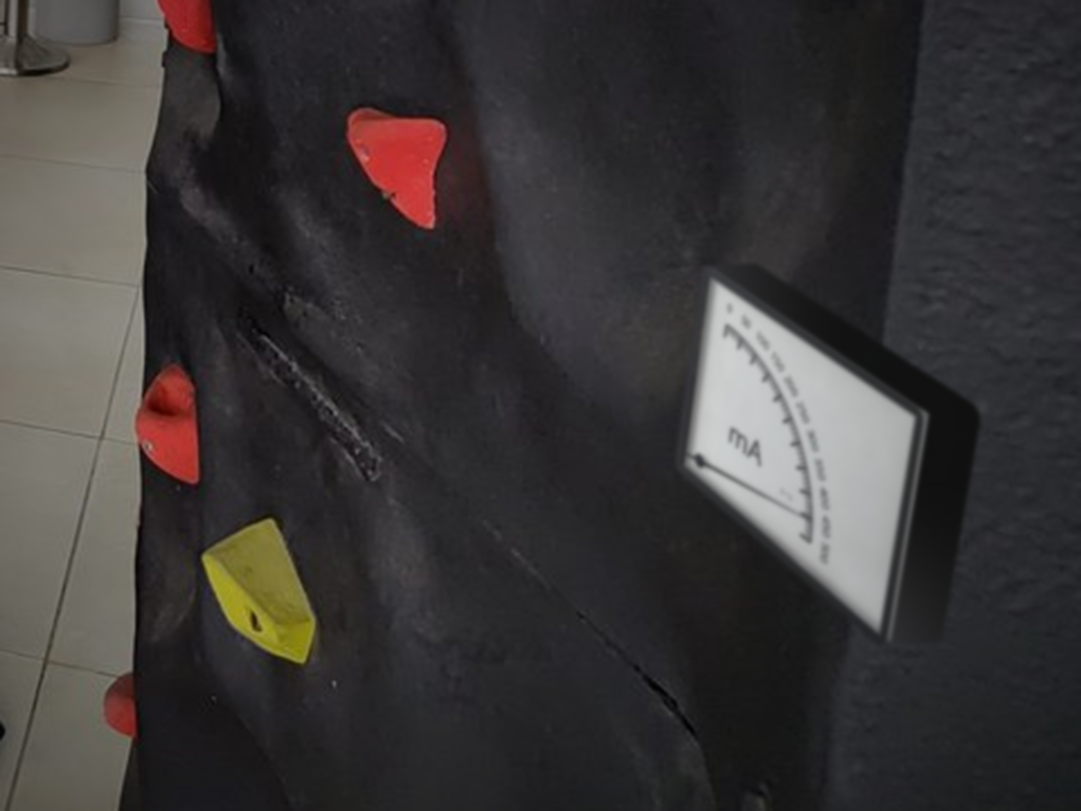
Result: 450 mA
